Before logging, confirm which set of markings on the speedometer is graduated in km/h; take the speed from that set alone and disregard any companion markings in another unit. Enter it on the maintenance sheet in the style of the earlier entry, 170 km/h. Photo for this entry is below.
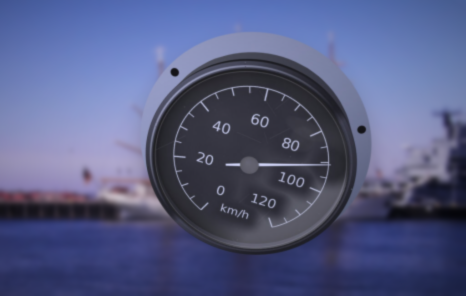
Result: 90 km/h
